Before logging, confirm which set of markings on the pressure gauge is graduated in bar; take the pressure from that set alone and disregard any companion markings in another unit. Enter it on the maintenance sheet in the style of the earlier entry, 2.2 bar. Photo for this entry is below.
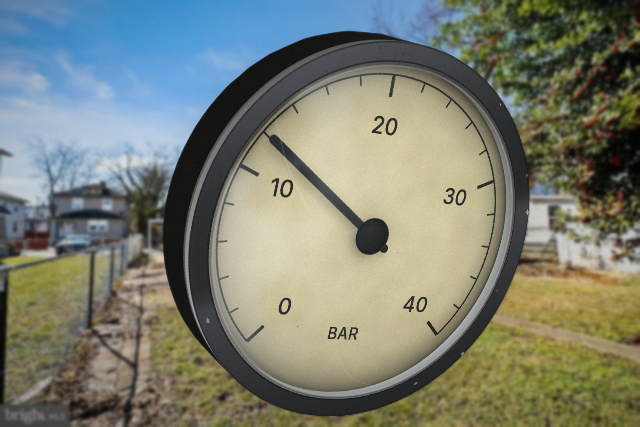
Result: 12 bar
